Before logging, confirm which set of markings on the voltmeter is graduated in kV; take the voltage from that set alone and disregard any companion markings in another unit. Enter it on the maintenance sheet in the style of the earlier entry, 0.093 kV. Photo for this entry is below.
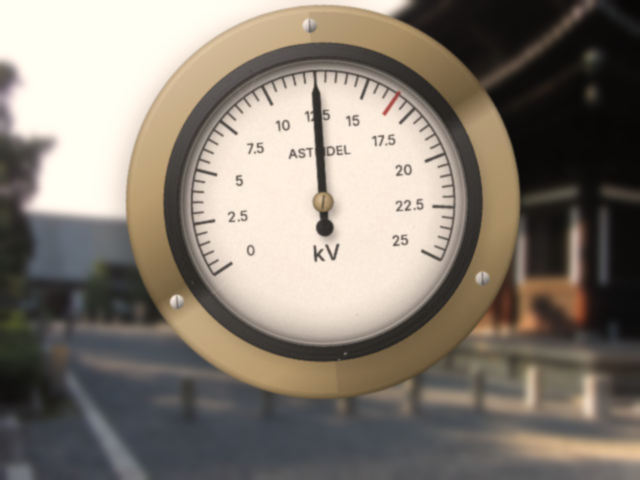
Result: 12.5 kV
